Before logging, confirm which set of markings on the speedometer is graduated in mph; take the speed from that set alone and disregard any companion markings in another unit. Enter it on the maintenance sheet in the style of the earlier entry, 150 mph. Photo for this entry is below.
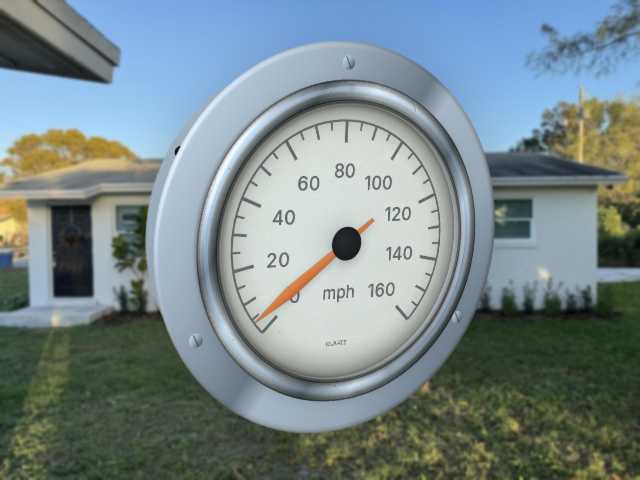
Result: 5 mph
